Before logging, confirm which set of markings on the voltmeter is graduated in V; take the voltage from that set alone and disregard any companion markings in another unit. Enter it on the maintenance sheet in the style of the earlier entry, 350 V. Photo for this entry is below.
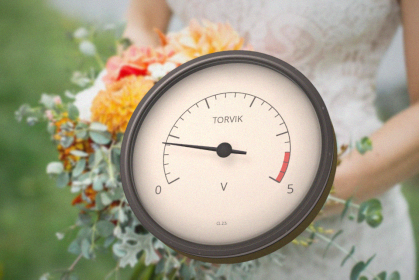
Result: 0.8 V
